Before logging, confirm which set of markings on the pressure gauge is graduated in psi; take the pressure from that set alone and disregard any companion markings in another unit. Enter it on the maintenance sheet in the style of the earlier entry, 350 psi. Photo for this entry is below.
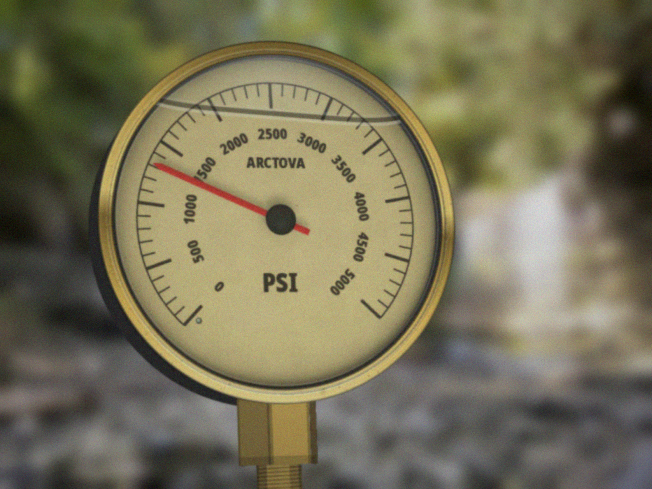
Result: 1300 psi
